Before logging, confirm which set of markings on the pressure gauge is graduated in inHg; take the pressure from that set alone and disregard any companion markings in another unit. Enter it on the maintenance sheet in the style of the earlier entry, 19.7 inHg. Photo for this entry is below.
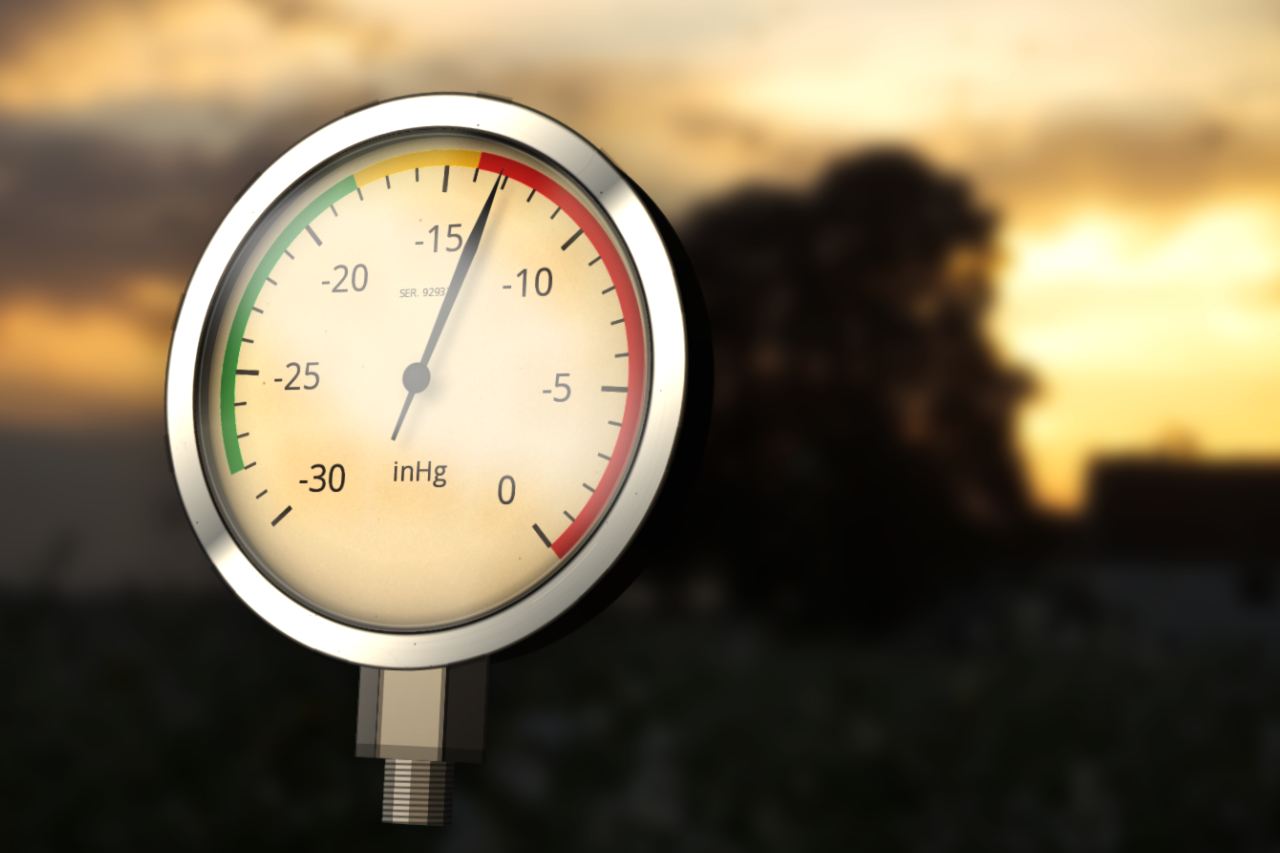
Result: -13 inHg
